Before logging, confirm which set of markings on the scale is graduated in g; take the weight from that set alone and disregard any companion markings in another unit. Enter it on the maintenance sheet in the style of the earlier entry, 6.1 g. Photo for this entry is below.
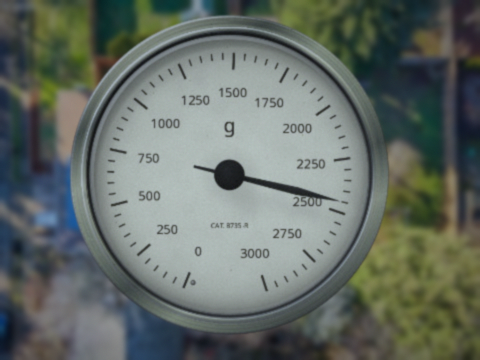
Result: 2450 g
